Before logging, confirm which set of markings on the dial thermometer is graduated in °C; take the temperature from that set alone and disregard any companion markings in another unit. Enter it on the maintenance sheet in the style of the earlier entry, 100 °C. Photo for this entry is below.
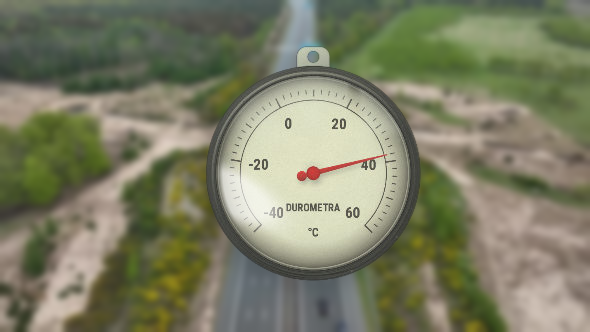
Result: 38 °C
